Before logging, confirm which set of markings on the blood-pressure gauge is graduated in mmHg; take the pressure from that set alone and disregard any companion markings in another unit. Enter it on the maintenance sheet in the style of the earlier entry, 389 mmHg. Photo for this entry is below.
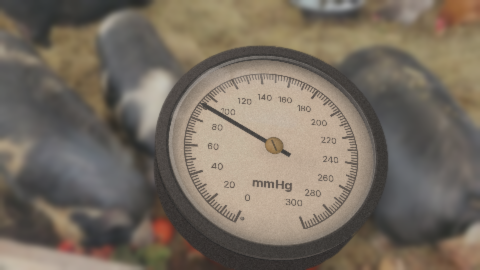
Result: 90 mmHg
